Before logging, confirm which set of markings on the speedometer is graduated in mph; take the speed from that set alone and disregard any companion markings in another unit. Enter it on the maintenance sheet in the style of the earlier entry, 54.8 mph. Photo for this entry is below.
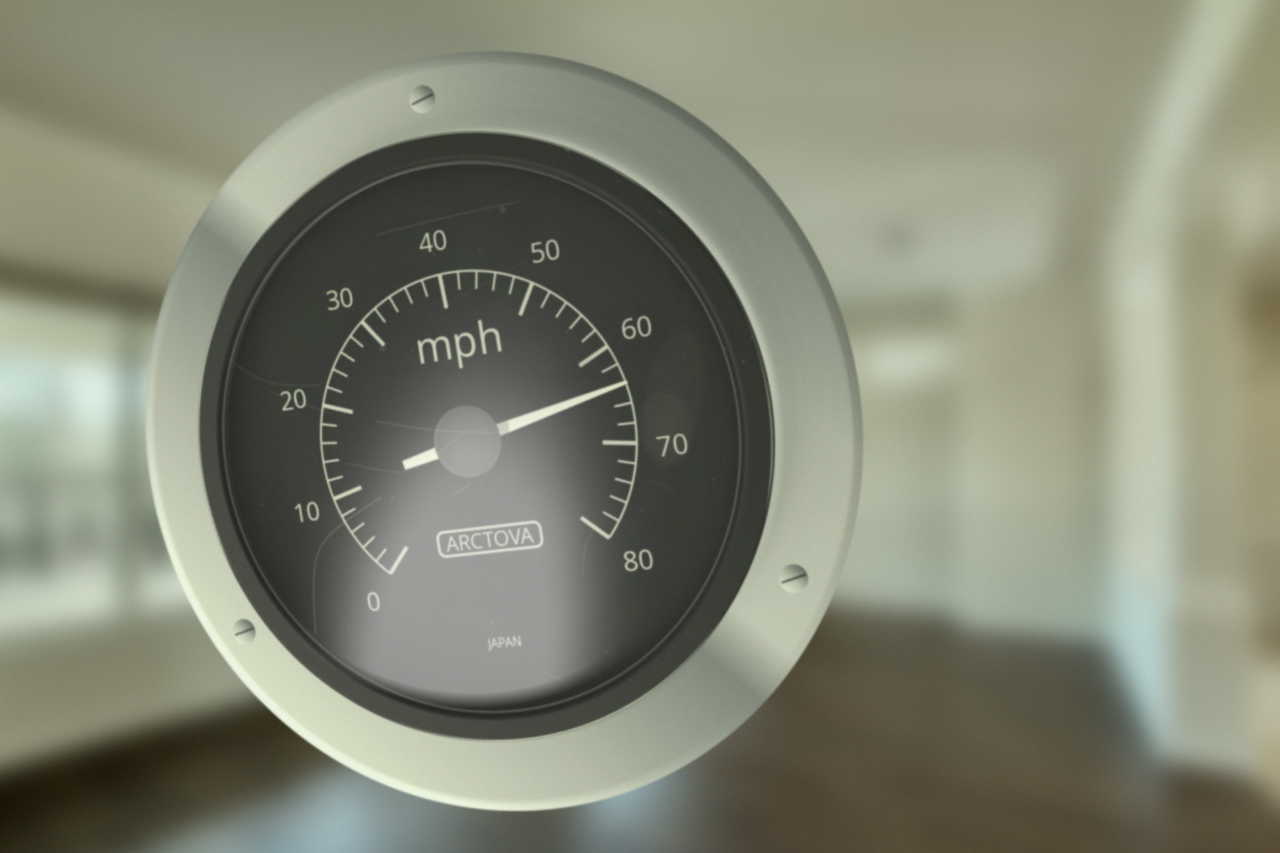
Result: 64 mph
